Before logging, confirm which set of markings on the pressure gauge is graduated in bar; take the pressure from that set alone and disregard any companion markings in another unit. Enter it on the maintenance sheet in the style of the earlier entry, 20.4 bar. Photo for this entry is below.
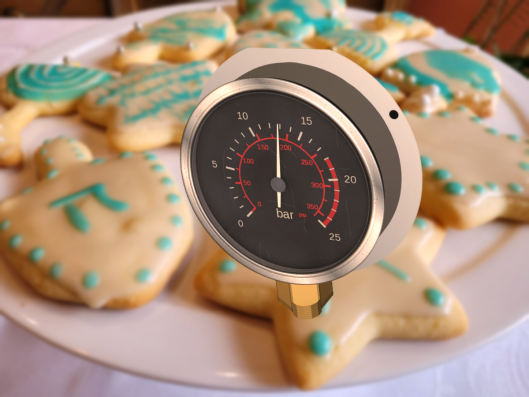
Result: 13 bar
